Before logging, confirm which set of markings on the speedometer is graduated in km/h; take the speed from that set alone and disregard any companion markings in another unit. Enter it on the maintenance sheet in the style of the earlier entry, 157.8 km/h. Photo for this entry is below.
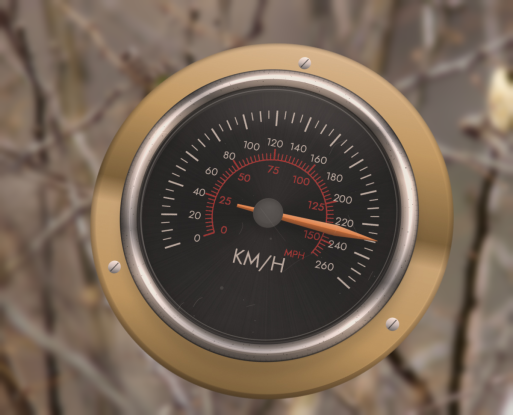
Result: 230 km/h
